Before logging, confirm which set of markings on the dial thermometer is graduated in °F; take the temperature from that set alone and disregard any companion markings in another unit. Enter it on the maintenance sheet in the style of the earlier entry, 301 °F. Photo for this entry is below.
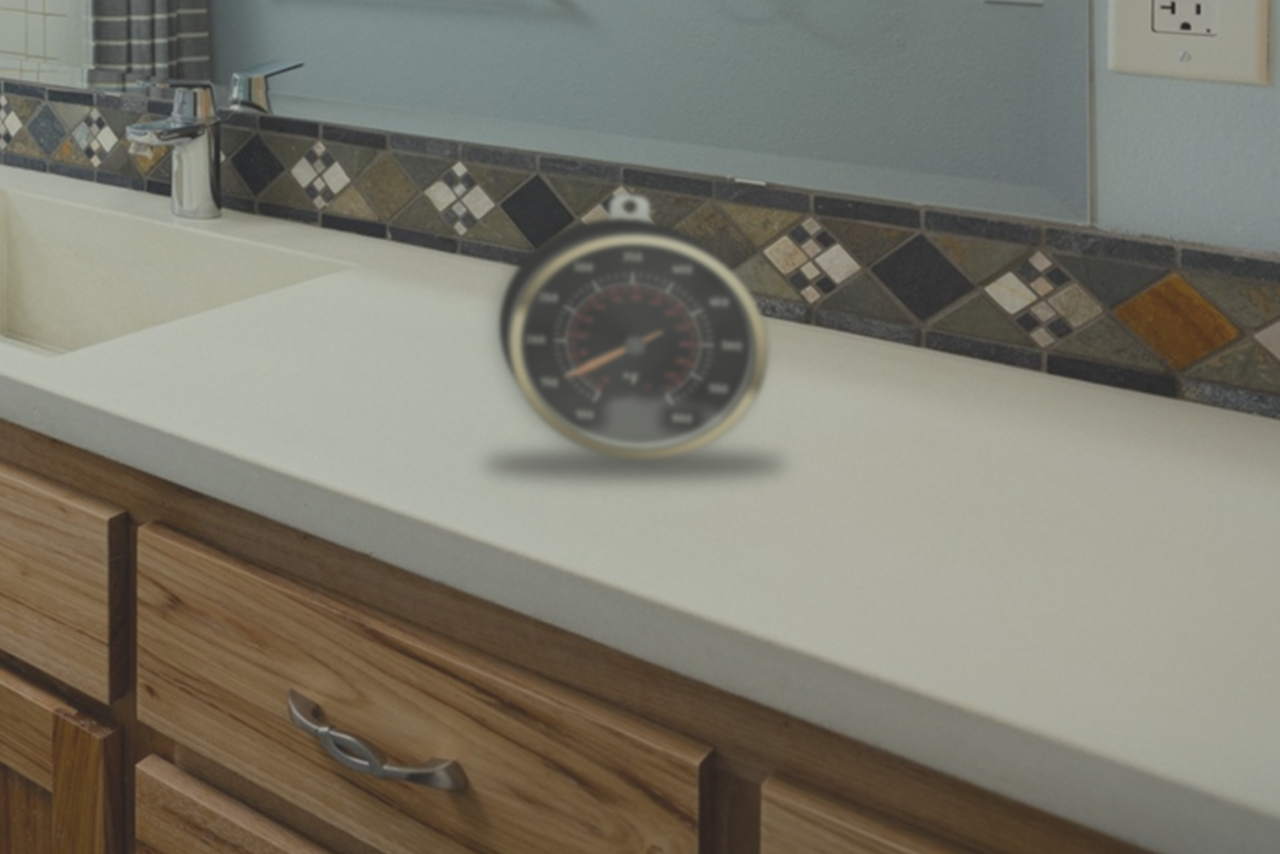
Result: 150 °F
